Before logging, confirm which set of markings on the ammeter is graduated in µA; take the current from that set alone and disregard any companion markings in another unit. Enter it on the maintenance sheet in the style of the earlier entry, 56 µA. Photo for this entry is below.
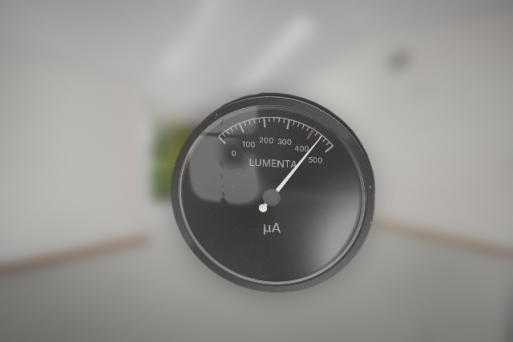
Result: 440 µA
